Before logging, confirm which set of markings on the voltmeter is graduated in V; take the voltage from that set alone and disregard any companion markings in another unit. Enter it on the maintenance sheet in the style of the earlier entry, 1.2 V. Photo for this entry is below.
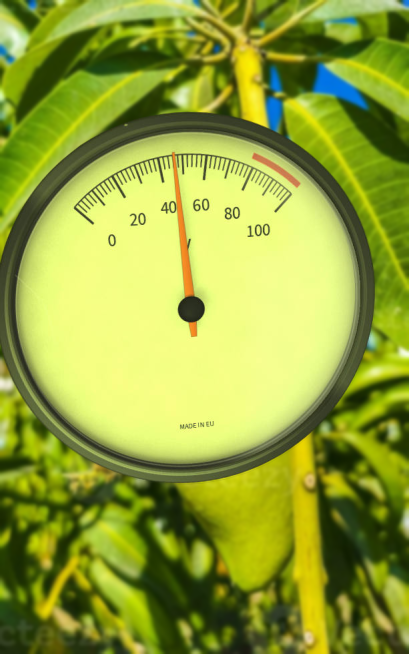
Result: 46 V
